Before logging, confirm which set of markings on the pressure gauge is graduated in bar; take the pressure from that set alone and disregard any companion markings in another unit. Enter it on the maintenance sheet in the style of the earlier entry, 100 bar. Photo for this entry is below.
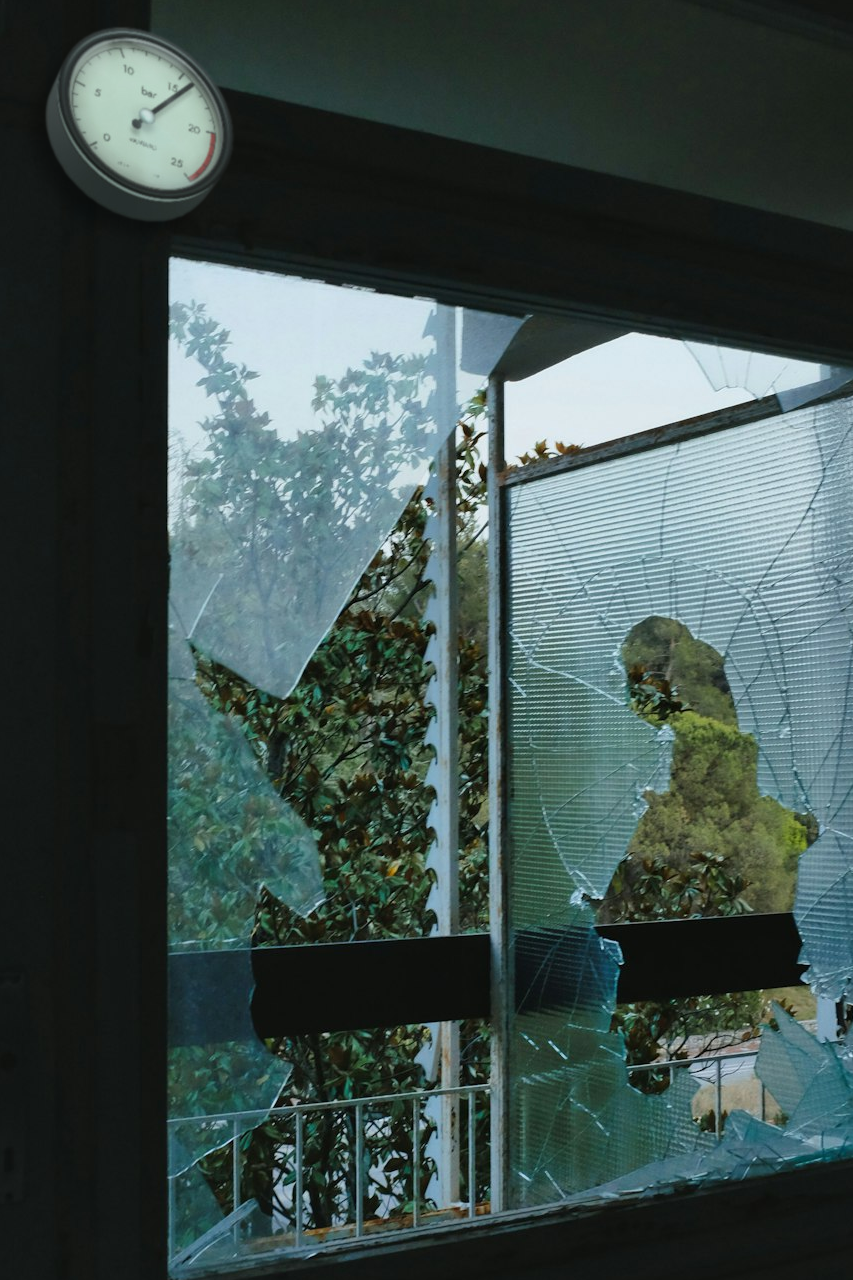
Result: 16 bar
